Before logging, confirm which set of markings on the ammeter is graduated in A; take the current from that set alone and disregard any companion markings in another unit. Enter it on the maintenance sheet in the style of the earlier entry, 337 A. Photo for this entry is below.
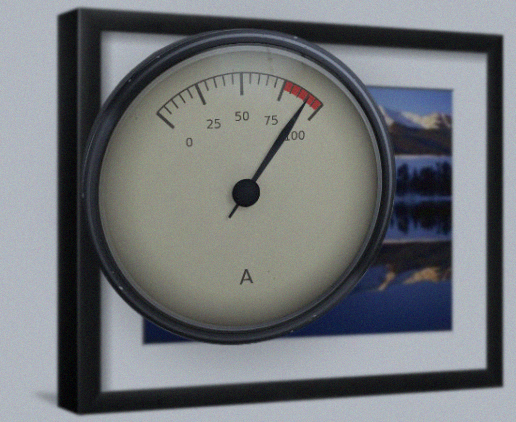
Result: 90 A
